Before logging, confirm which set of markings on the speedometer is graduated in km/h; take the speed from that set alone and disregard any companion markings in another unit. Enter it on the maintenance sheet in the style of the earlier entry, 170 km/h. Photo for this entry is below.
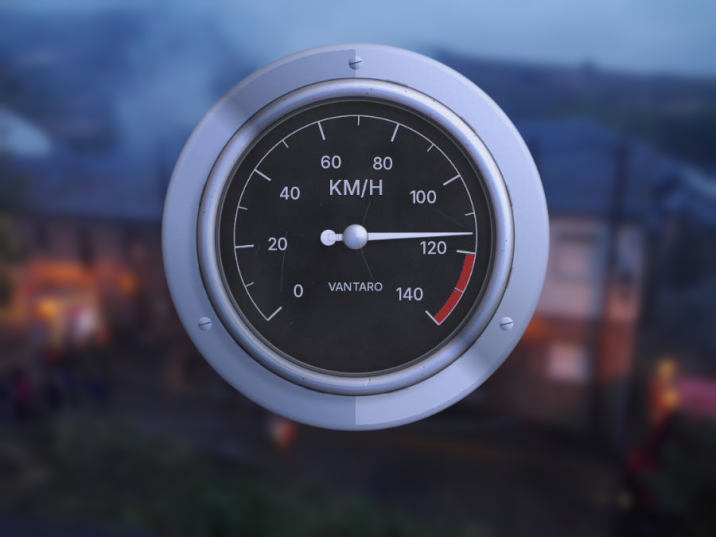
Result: 115 km/h
